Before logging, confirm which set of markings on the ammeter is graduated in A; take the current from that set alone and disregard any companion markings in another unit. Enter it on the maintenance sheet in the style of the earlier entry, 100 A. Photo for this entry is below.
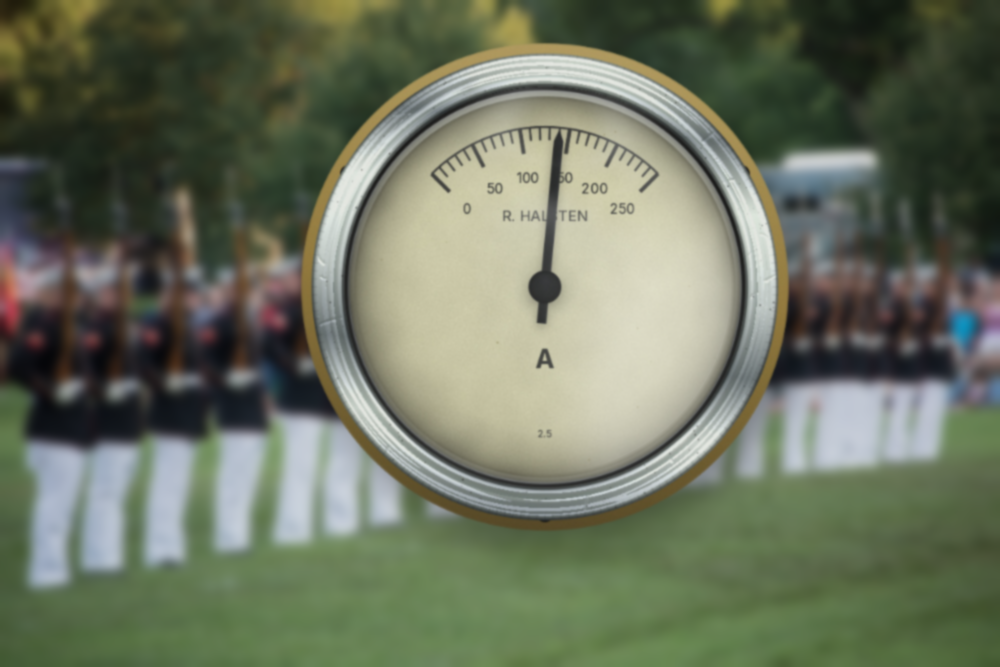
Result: 140 A
